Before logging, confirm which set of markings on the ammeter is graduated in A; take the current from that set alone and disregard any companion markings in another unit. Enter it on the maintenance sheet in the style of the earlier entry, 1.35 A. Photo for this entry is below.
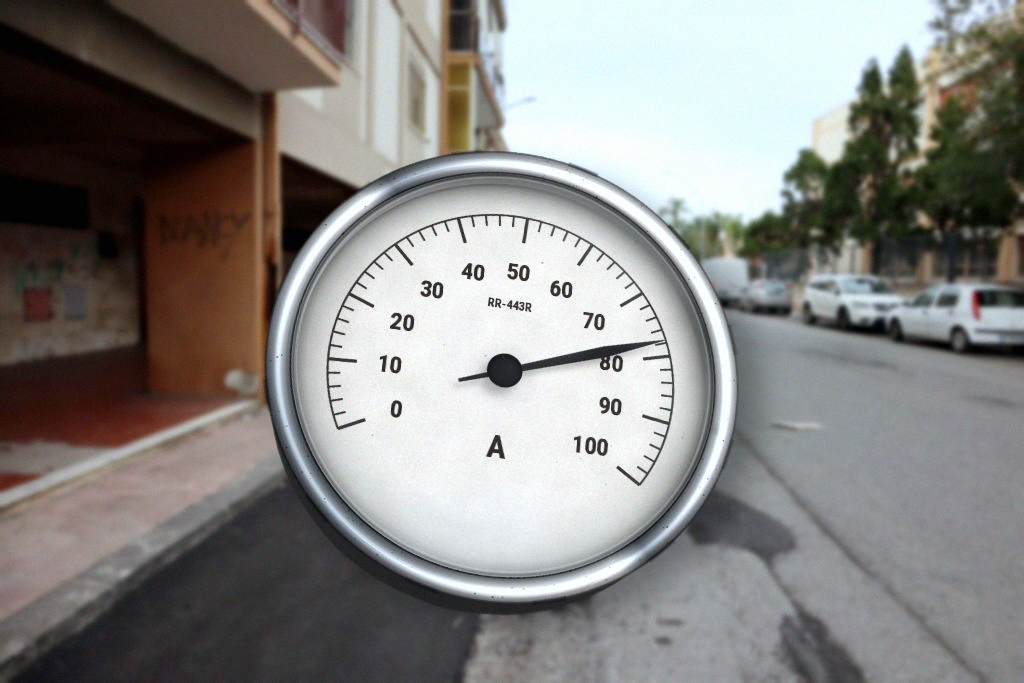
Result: 78 A
